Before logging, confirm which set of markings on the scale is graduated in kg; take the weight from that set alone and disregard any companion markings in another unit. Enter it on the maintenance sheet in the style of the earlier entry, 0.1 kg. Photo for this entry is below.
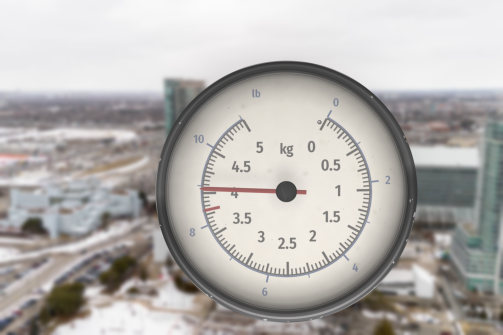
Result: 4.05 kg
